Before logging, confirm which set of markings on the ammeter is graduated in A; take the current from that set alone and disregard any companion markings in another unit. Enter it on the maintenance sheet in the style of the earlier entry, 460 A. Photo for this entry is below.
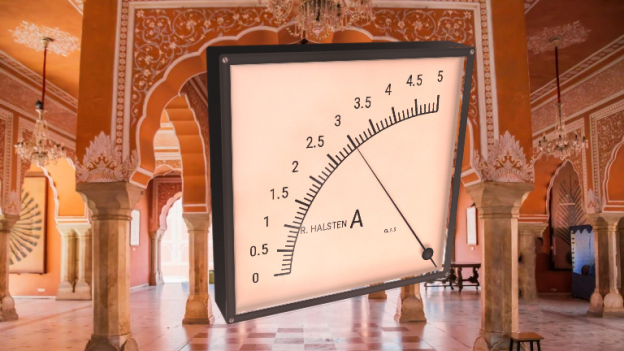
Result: 3 A
